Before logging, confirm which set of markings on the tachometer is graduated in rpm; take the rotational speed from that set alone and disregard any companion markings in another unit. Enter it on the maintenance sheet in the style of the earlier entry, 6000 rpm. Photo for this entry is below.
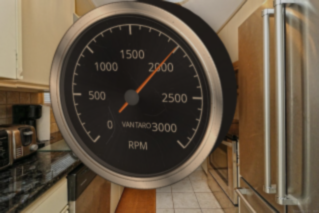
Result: 2000 rpm
